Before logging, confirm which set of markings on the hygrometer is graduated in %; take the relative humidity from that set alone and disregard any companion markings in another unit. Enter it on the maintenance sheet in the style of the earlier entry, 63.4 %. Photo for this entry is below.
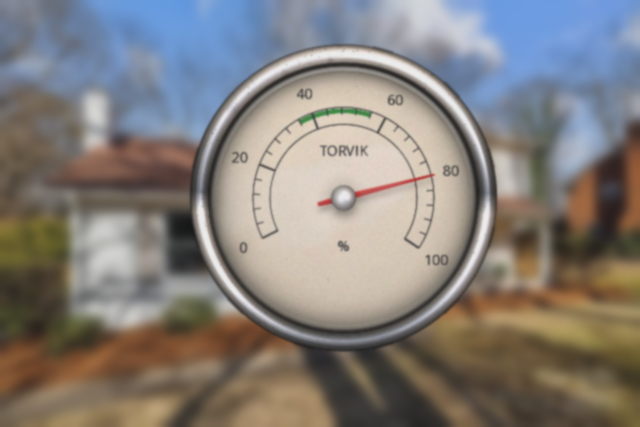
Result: 80 %
